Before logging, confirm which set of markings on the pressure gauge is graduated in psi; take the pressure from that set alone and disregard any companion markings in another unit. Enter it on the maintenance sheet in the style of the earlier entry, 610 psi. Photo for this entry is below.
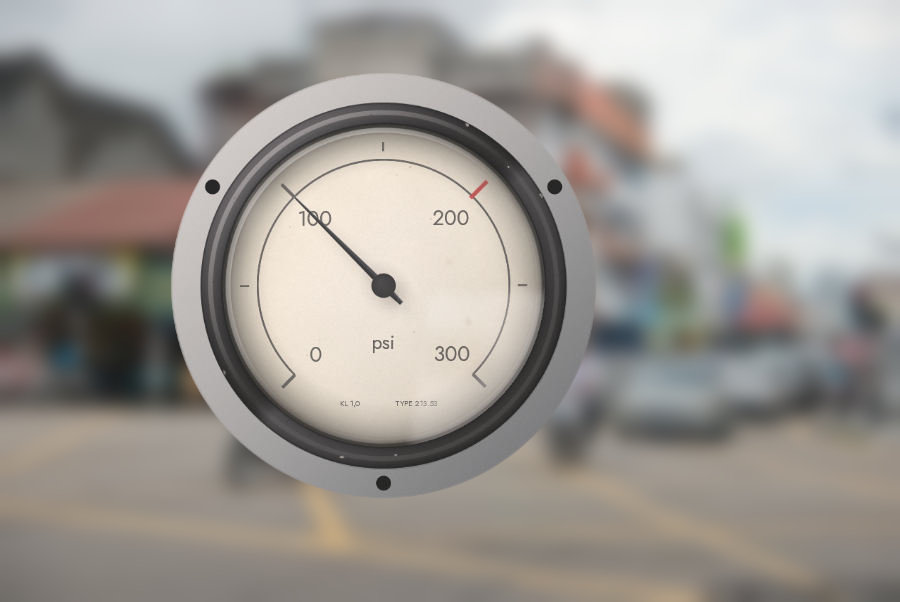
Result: 100 psi
